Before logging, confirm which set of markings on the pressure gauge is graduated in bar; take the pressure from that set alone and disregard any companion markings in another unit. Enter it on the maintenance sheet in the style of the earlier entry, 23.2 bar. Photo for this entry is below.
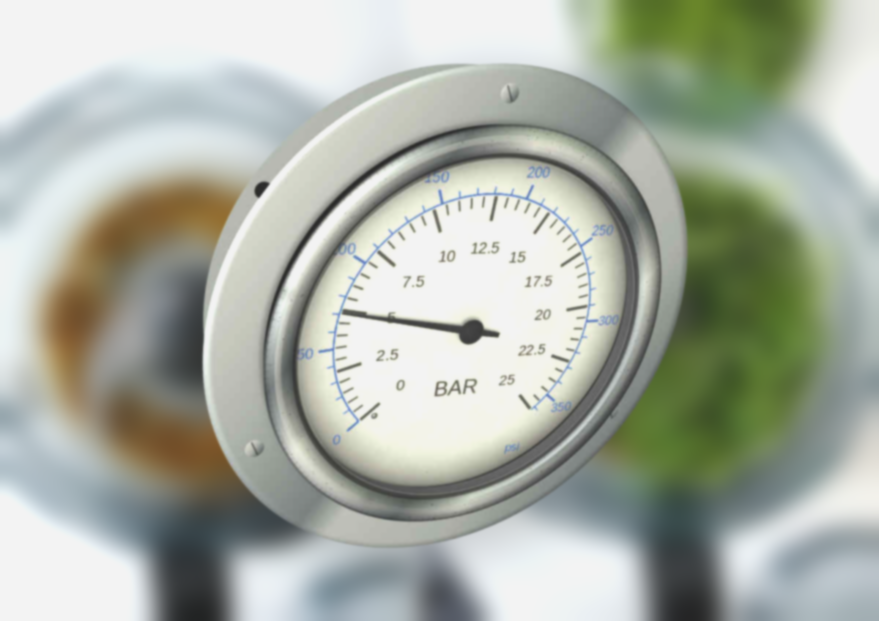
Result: 5 bar
